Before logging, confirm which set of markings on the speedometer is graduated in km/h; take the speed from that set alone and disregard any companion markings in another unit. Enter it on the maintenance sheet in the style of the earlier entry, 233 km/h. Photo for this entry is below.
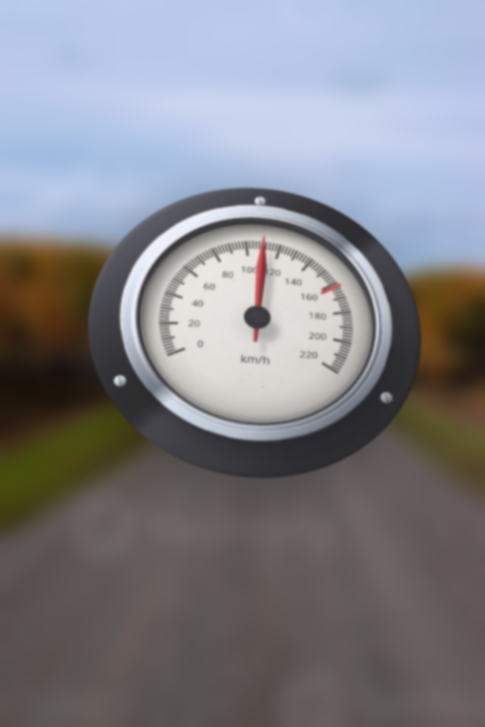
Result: 110 km/h
